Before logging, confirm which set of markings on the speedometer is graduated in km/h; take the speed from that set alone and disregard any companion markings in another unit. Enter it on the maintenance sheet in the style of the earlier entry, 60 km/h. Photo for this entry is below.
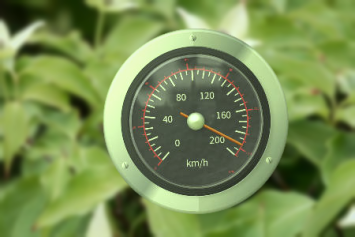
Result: 190 km/h
